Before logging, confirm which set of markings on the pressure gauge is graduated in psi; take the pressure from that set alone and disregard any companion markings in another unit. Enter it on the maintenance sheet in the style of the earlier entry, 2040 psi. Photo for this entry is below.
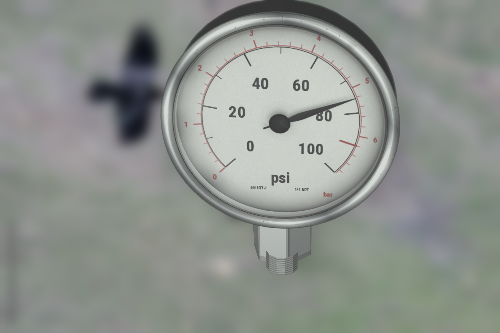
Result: 75 psi
